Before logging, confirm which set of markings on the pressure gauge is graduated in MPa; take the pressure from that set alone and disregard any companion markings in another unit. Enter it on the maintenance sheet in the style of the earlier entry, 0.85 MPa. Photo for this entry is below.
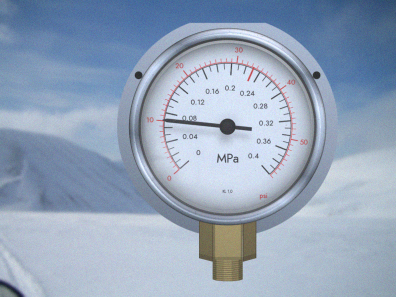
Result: 0.07 MPa
